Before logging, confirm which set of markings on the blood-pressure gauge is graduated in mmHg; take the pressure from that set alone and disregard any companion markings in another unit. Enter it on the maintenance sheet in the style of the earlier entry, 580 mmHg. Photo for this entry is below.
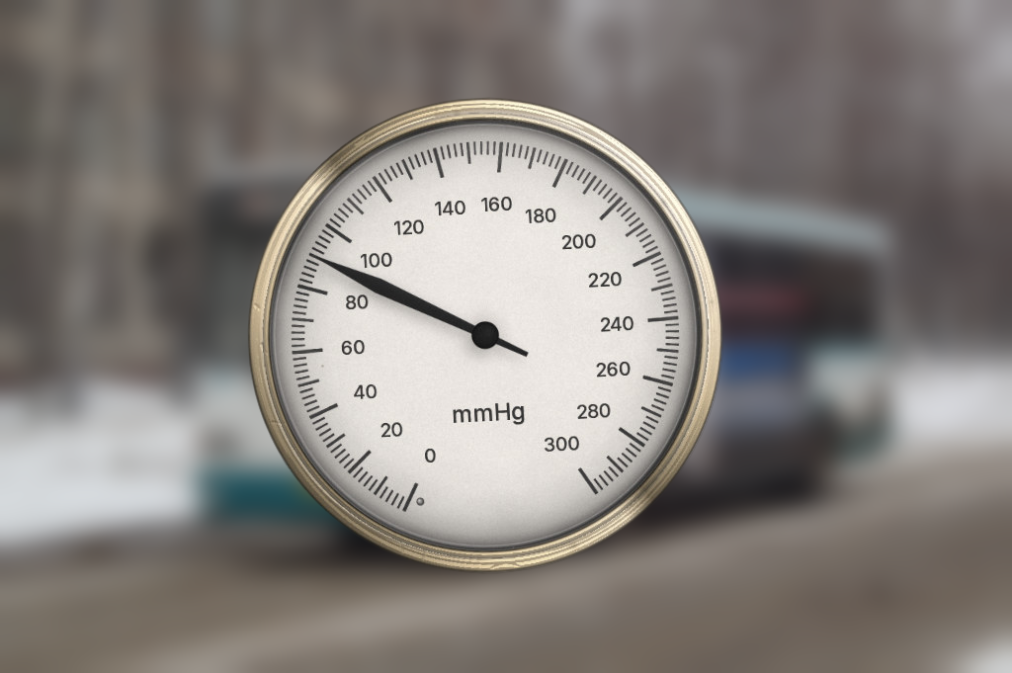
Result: 90 mmHg
